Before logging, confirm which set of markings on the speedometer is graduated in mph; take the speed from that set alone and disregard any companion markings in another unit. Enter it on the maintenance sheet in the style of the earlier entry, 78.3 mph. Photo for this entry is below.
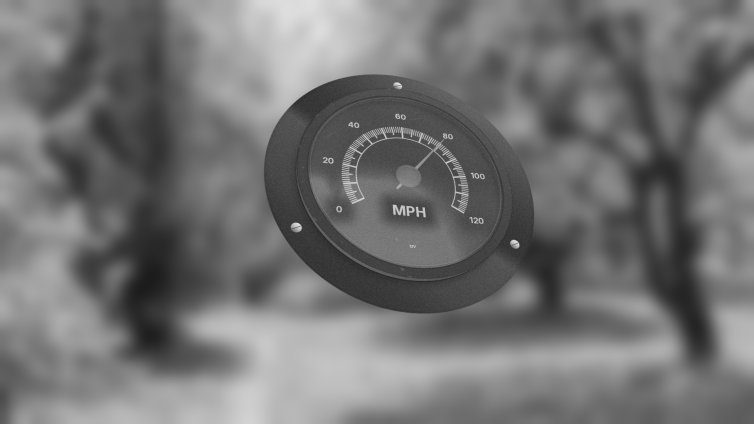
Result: 80 mph
